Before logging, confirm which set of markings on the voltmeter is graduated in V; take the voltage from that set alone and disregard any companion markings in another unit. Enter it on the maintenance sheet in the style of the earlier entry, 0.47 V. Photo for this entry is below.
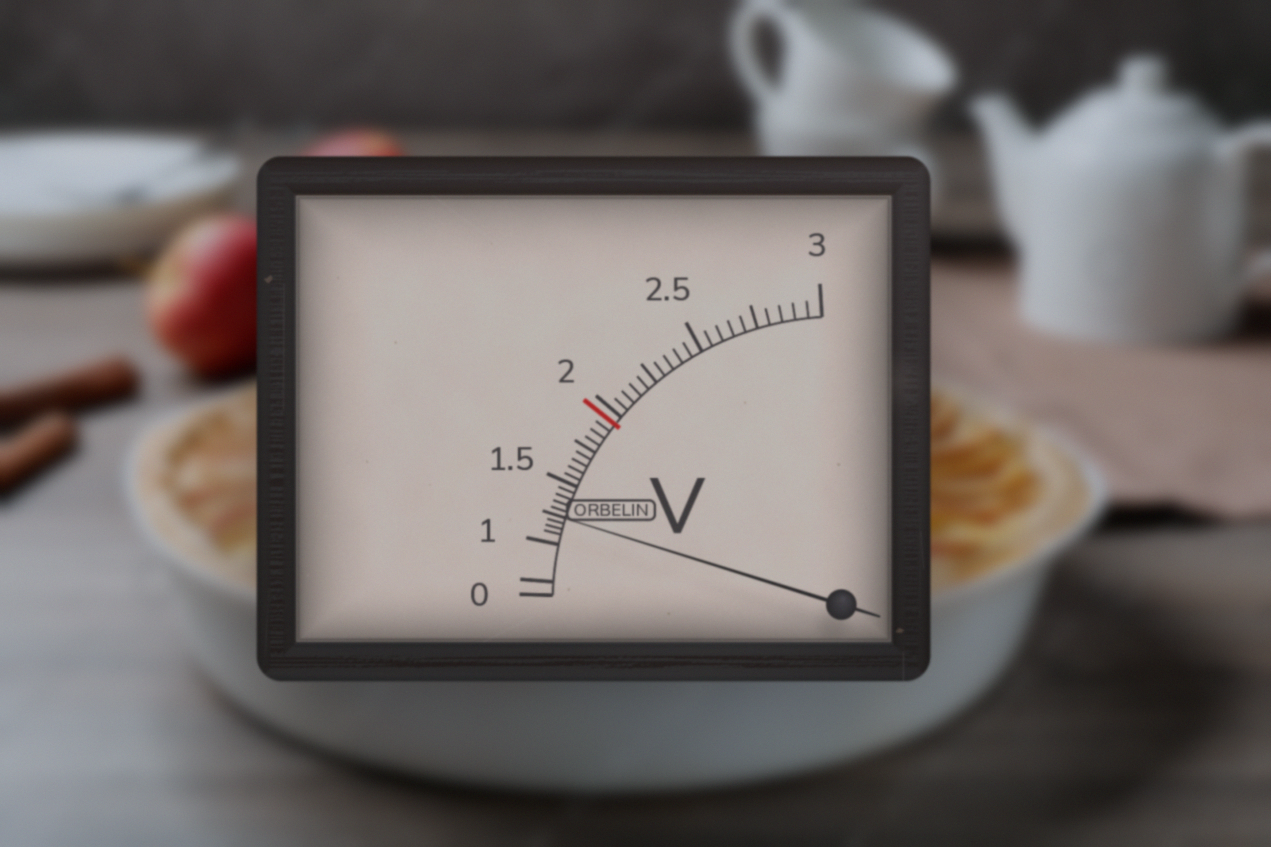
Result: 1.25 V
